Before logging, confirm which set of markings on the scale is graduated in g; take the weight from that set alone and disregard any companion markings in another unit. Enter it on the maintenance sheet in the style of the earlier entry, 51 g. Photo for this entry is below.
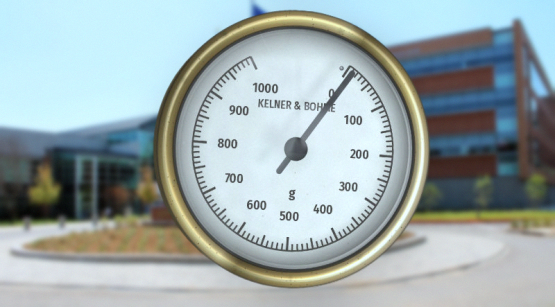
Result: 10 g
